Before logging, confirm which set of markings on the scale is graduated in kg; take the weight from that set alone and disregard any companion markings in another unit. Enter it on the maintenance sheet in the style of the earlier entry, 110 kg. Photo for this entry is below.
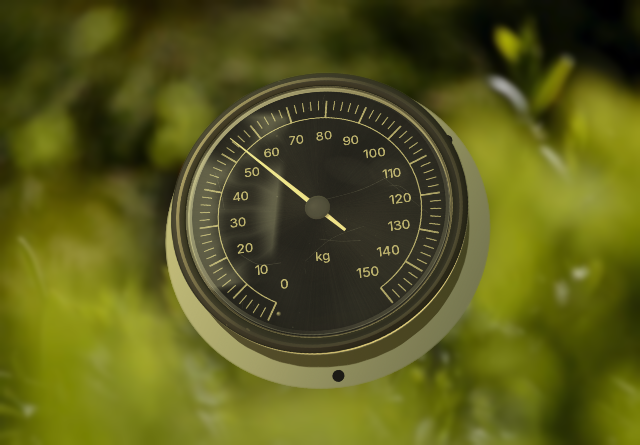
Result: 54 kg
